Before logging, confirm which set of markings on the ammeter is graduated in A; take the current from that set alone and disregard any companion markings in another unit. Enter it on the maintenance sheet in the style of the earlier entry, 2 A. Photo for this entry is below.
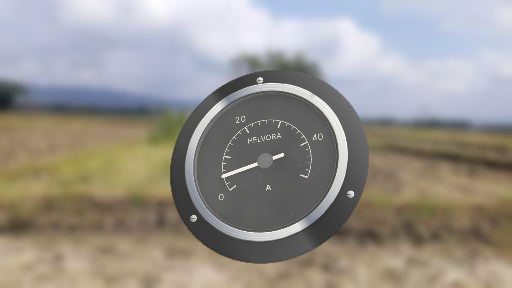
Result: 4 A
